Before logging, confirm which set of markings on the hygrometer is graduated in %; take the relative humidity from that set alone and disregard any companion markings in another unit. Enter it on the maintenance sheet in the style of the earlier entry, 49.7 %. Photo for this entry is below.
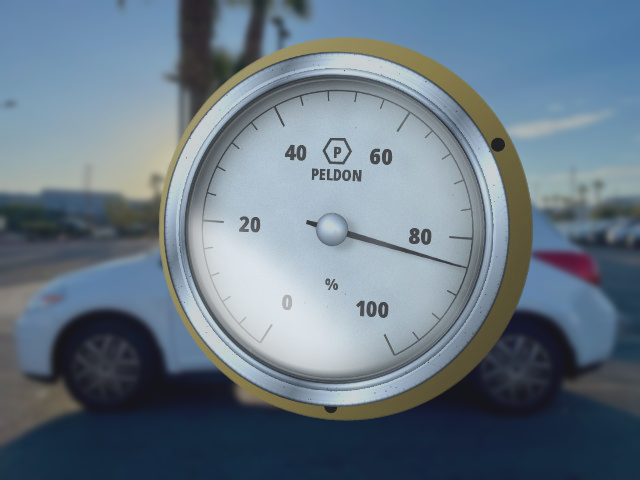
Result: 84 %
